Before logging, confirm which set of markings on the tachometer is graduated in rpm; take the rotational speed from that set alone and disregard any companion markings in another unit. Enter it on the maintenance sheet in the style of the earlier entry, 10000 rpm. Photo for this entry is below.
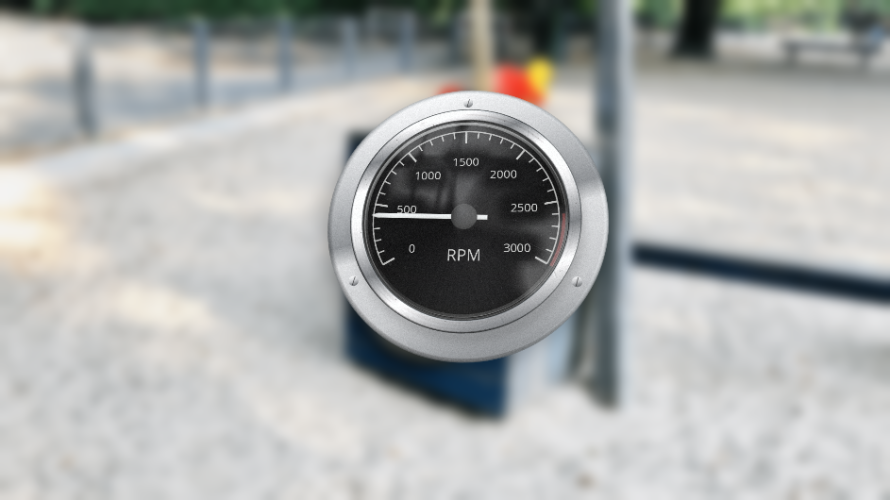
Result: 400 rpm
